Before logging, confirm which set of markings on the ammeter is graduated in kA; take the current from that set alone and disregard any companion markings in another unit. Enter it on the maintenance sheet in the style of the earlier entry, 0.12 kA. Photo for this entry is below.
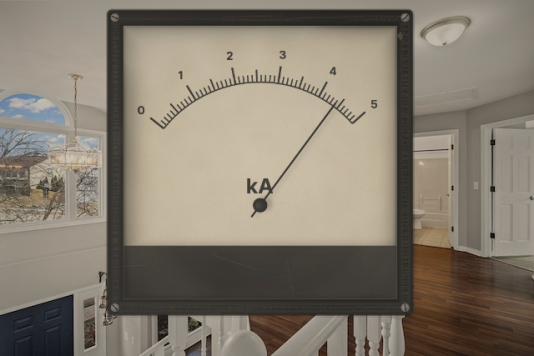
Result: 4.4 kA
